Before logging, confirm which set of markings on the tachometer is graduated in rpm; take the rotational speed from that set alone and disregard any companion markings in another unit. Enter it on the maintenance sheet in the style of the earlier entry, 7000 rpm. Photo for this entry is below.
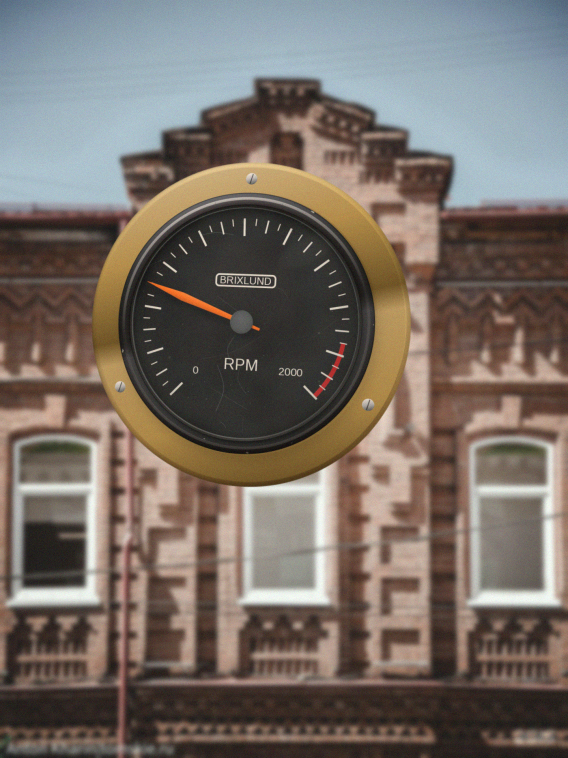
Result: 500 rpm
